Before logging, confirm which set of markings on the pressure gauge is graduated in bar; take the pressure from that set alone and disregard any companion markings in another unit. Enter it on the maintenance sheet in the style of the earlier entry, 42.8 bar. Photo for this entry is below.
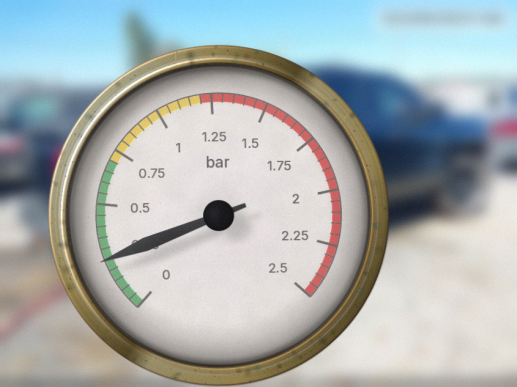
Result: 0.25 bar
